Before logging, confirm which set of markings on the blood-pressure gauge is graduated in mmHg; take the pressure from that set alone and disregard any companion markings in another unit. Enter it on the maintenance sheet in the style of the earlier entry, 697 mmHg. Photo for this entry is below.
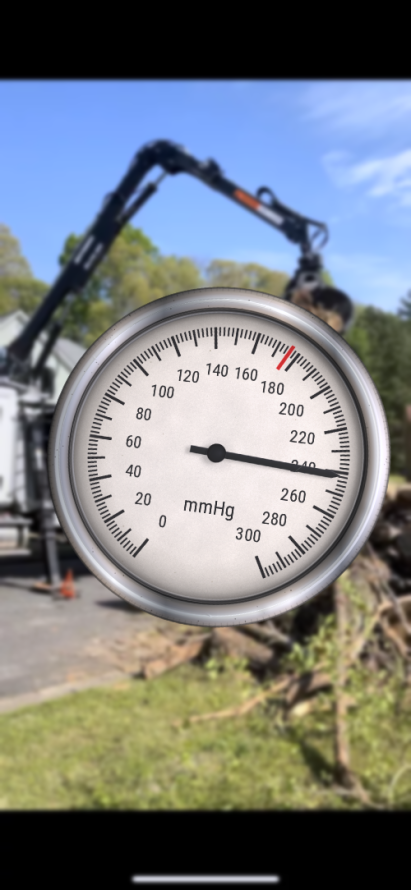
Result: 242 mmHg
